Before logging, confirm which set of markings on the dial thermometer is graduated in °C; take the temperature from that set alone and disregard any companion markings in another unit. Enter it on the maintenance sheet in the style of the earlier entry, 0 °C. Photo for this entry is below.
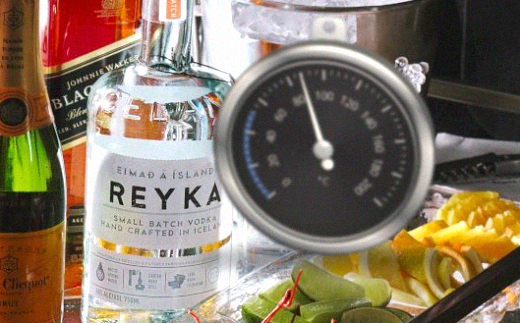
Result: 88 °C
